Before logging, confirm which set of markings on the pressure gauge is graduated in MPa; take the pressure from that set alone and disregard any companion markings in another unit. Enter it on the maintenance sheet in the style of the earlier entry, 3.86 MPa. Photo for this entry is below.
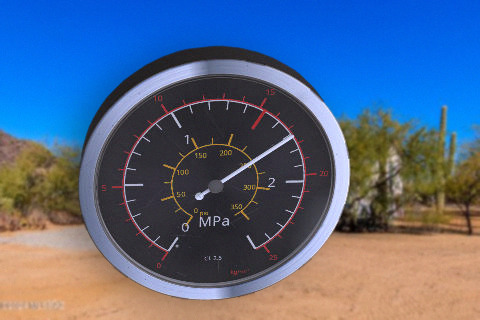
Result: 1.7 MPa
